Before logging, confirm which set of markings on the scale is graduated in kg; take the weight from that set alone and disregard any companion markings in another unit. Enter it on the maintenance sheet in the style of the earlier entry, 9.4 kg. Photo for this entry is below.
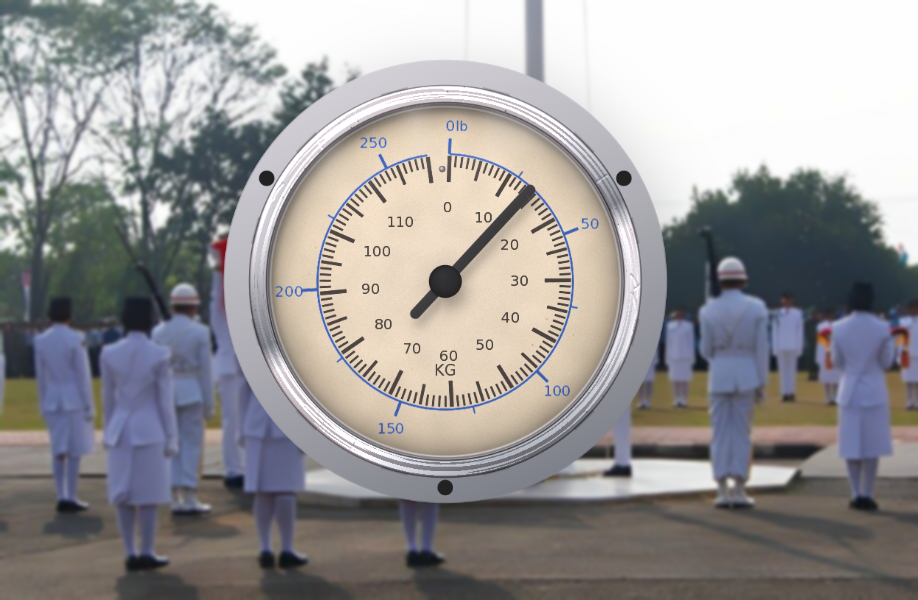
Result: 14 kg
